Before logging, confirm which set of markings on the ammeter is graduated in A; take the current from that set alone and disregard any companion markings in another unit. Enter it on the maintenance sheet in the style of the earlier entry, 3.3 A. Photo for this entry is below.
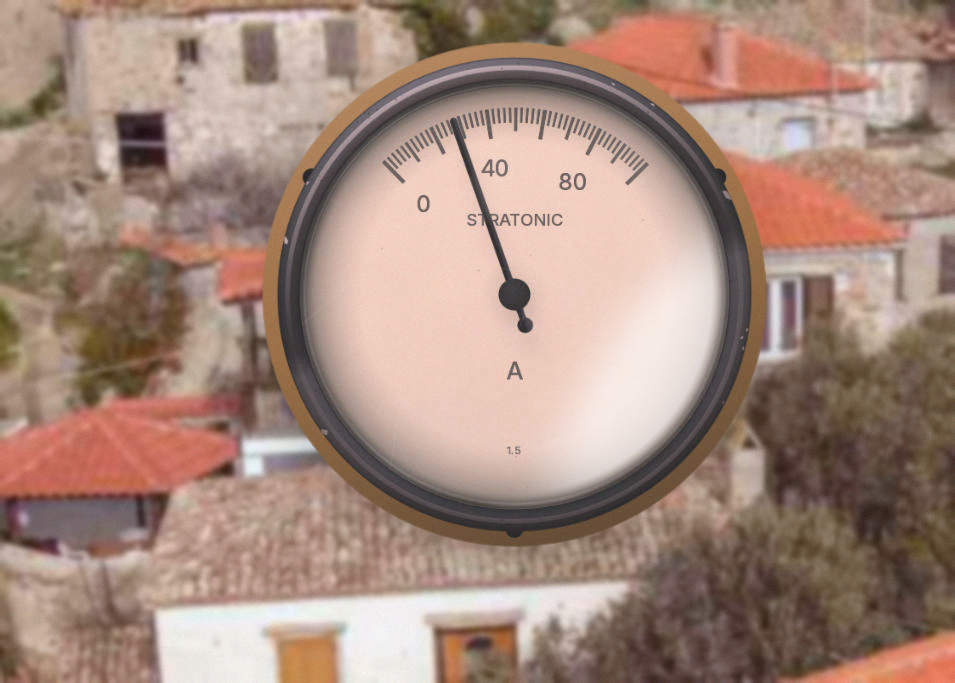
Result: 28 A
